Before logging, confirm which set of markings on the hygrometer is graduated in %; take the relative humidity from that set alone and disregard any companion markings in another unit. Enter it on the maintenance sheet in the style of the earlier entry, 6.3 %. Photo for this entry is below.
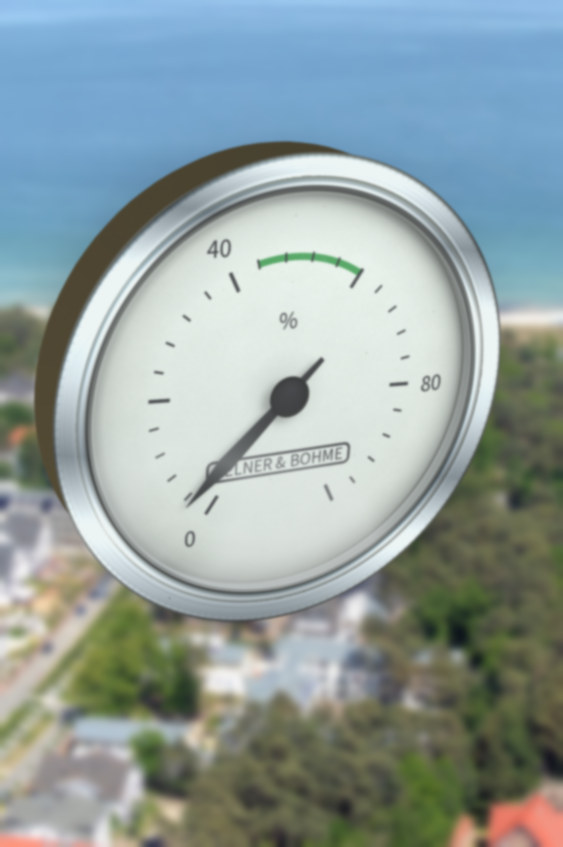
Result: 4 %
